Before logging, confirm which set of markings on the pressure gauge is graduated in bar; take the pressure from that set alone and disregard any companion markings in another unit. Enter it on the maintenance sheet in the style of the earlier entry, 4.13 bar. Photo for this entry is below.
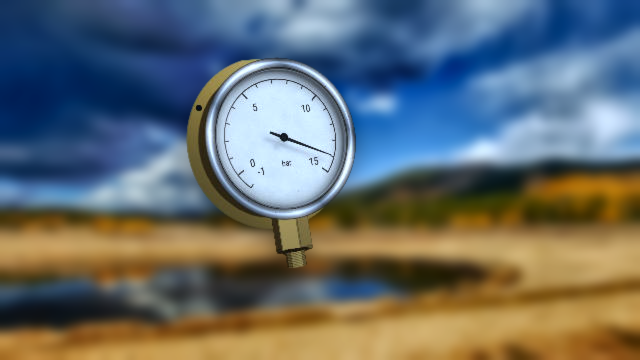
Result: 14 bar
